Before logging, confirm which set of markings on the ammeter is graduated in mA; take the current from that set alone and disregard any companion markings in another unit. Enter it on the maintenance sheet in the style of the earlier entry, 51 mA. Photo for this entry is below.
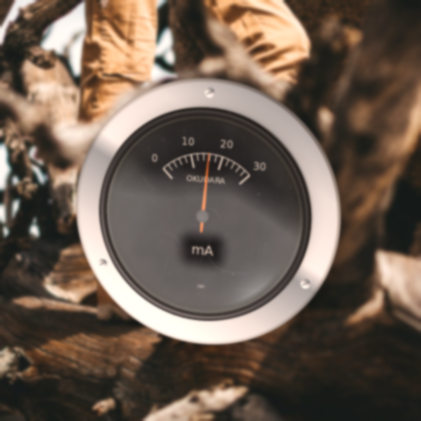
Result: 16 mA
